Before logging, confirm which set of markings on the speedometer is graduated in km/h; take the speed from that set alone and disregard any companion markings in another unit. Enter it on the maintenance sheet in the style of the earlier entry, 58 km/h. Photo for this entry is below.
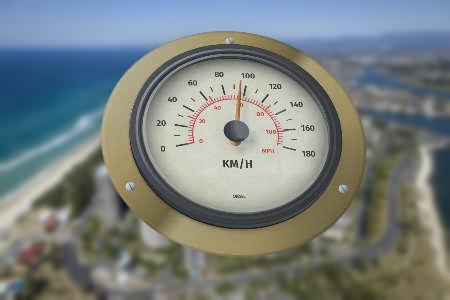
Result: 95 km/h
